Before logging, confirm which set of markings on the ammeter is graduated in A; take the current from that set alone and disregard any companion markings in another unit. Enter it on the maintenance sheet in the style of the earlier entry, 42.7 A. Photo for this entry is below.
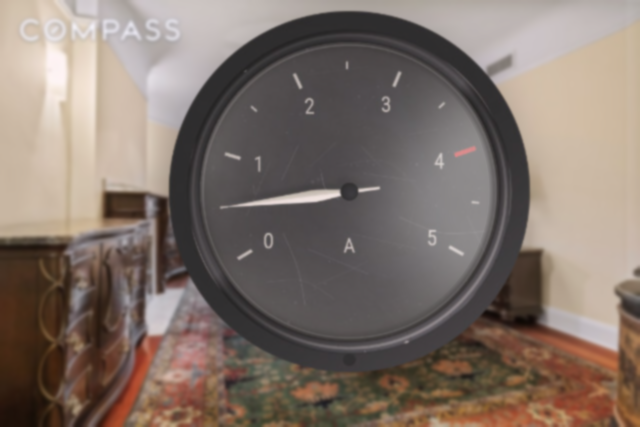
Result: 0.5 A
